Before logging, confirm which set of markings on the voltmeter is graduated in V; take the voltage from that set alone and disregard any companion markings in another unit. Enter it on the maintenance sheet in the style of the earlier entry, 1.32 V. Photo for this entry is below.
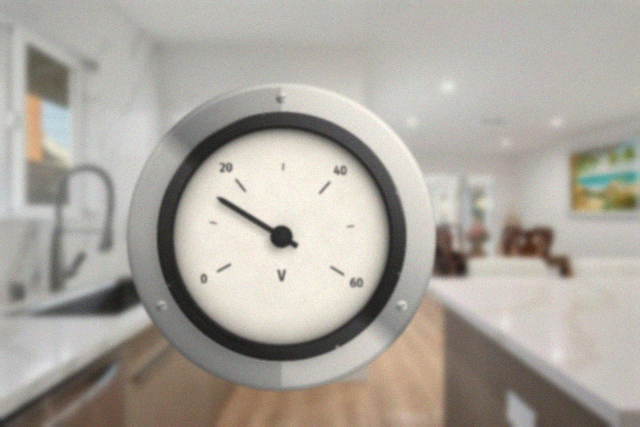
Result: 15 V
